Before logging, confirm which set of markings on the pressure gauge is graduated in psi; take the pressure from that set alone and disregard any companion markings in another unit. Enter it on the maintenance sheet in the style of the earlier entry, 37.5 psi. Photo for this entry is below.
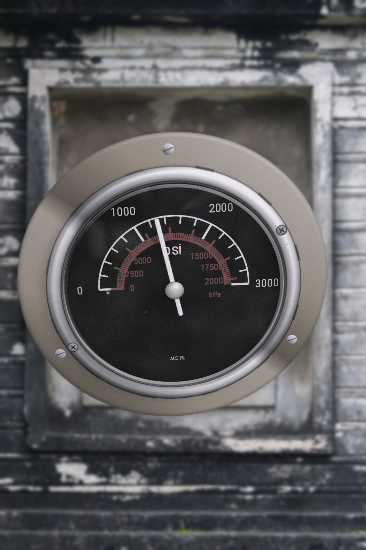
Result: 1300 psi
